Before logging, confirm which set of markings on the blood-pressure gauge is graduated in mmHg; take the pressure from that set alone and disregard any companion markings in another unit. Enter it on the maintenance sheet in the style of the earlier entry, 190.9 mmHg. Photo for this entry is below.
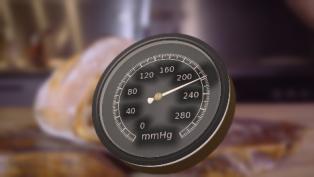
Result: 220 mmHg
